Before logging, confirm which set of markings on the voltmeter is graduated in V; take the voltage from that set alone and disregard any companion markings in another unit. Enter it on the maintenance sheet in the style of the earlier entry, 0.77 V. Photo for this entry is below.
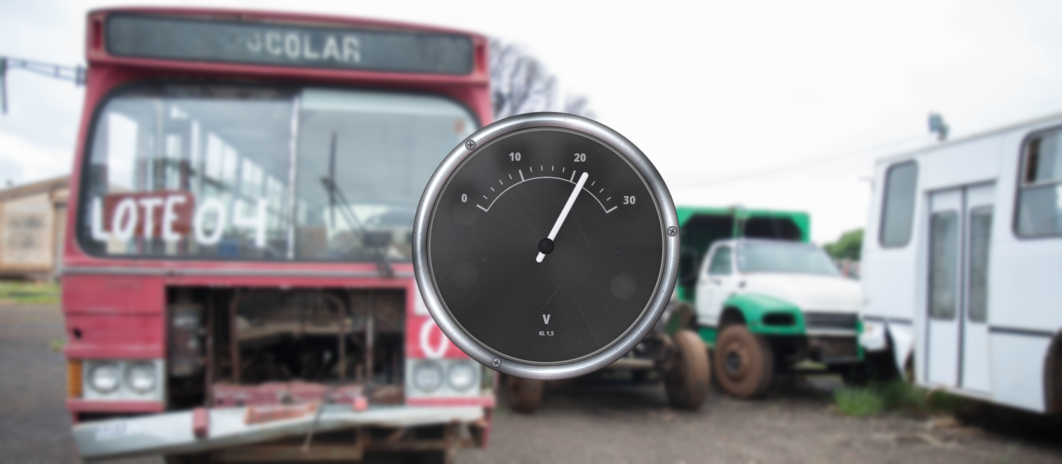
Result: 22 V
